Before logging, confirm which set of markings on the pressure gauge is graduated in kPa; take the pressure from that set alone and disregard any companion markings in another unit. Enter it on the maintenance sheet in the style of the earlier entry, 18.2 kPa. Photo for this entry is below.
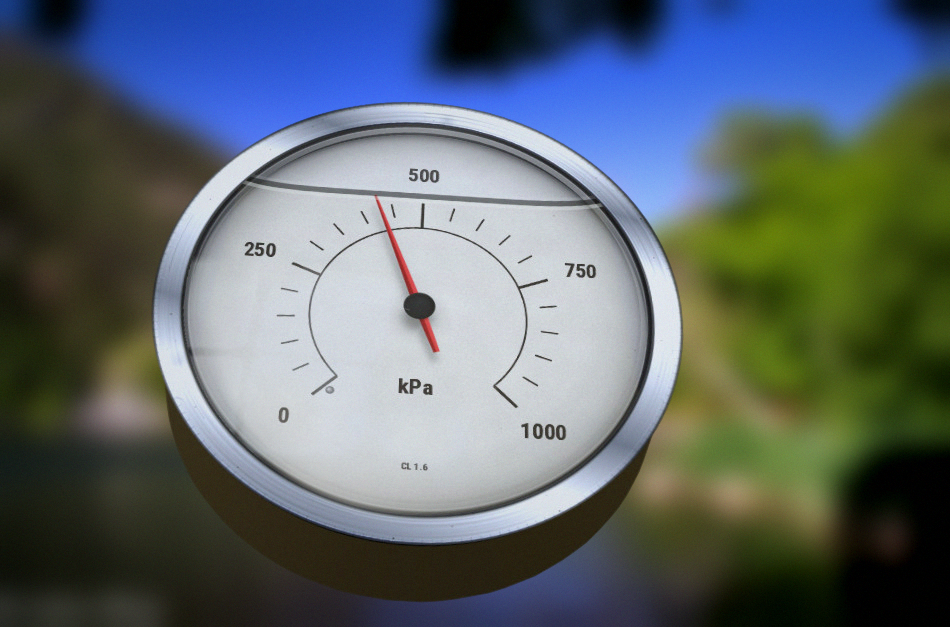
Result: 425 kPa
